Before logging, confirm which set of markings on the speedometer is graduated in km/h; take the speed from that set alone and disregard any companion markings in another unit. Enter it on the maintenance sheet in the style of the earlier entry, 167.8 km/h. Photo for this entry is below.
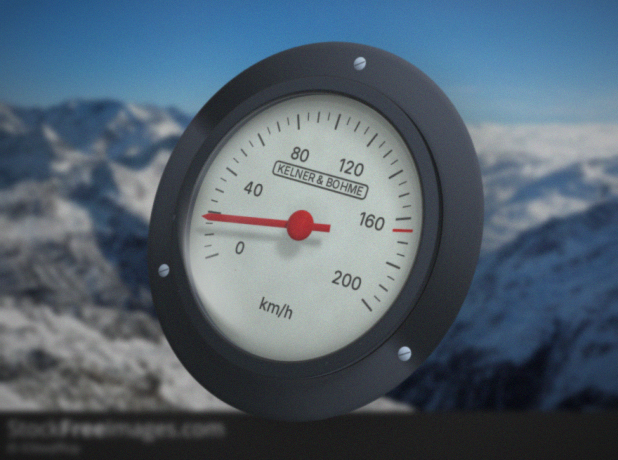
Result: 17.5 km/h
